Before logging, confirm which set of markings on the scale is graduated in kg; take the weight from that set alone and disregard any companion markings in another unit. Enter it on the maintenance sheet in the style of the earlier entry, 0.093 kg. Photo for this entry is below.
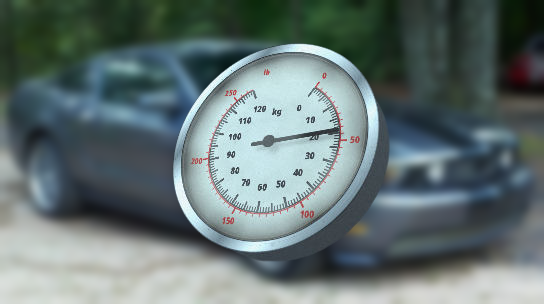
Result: 20 kg
